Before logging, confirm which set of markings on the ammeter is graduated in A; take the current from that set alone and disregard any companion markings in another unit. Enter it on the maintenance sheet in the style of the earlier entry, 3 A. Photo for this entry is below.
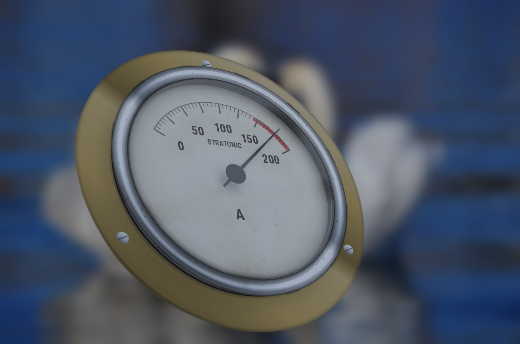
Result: 175 A
